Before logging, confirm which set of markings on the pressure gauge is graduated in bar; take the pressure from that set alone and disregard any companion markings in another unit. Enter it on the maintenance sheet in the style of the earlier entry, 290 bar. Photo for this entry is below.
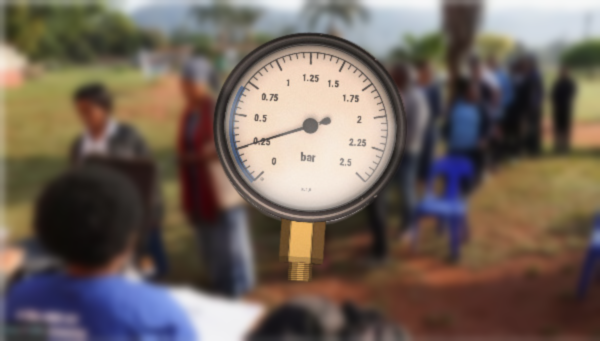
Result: 0.25 bar
